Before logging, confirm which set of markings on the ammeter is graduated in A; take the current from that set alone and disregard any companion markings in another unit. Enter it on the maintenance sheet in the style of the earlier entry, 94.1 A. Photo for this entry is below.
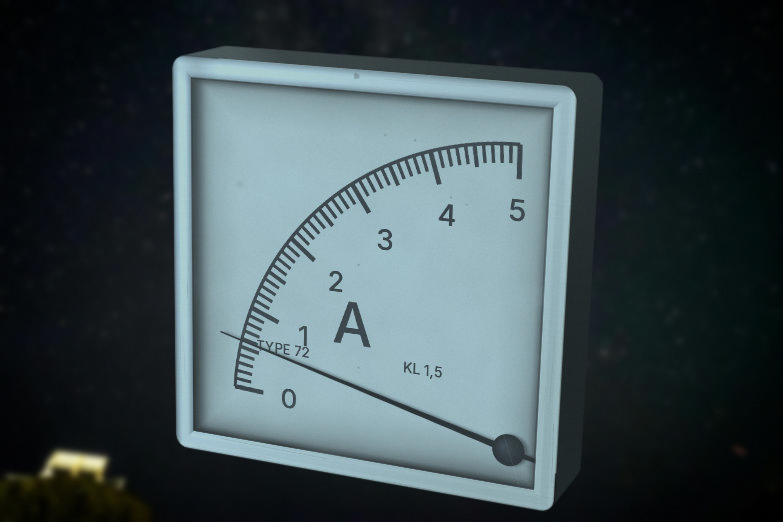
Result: 0.6 A
